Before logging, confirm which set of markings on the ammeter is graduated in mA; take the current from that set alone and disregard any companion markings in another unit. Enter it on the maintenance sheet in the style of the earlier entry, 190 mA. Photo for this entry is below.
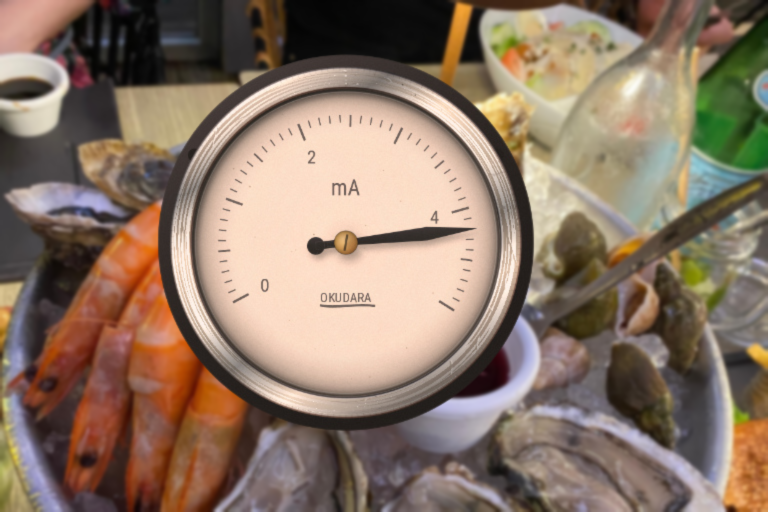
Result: 4.2 mA
